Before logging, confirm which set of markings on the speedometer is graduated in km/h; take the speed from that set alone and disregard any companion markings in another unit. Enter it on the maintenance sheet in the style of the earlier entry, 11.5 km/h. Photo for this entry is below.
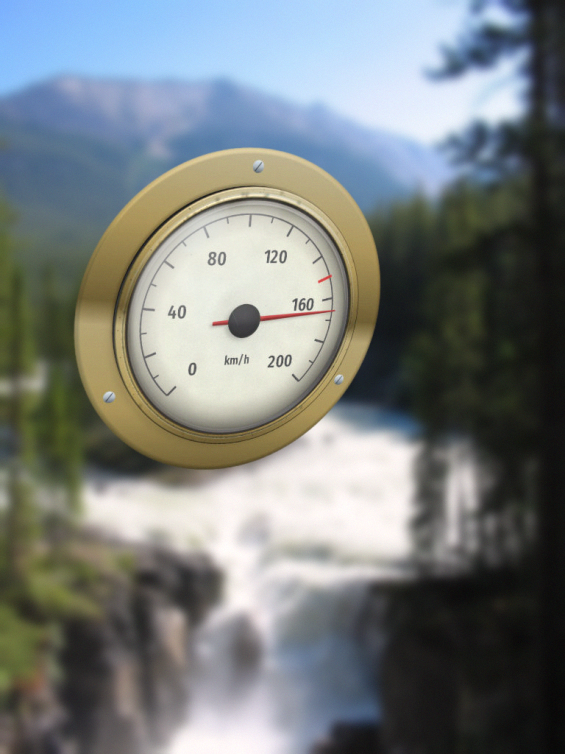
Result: 165 km/h
